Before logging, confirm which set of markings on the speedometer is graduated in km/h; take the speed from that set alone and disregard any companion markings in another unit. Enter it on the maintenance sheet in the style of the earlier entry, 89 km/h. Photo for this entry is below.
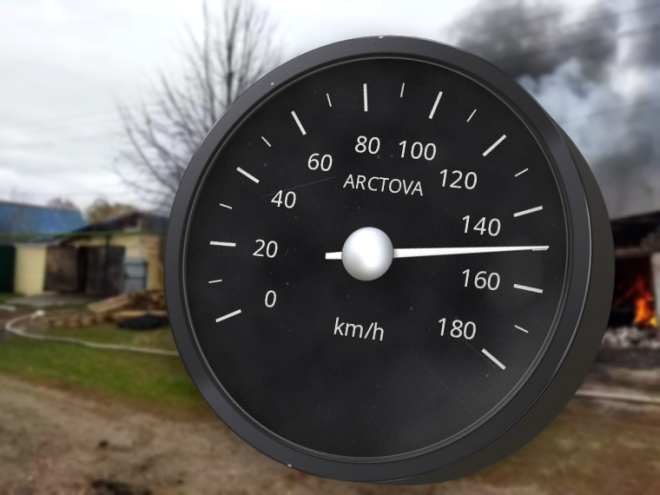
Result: 150 km/h
